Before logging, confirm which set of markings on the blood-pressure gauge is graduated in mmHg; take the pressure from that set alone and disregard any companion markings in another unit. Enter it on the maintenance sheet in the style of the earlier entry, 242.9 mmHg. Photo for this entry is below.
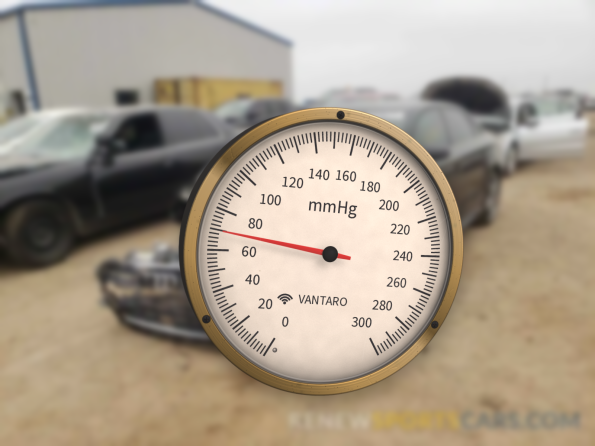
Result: 70 mmHg
